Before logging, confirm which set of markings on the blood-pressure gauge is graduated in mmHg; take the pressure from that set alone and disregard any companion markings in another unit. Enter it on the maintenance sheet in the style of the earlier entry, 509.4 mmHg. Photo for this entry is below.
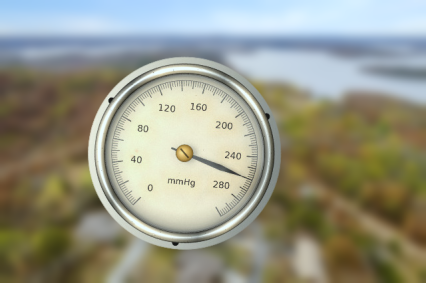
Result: 260 mmHg
